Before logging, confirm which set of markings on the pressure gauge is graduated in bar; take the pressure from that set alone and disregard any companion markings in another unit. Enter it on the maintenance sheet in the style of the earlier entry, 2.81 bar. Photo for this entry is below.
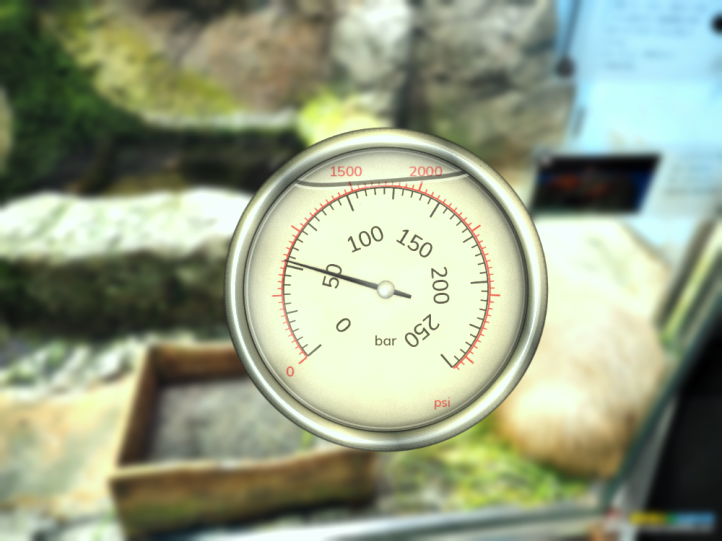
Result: 52.5 bar
